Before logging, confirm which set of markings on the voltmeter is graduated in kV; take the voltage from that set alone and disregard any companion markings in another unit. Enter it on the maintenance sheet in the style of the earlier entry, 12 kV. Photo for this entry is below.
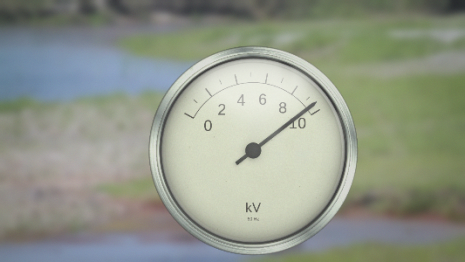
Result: 9.5 kV
